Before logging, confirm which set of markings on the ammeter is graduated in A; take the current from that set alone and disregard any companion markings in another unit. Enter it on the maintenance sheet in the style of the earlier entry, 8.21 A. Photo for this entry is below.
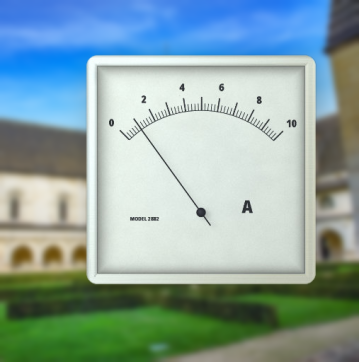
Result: 1 A
